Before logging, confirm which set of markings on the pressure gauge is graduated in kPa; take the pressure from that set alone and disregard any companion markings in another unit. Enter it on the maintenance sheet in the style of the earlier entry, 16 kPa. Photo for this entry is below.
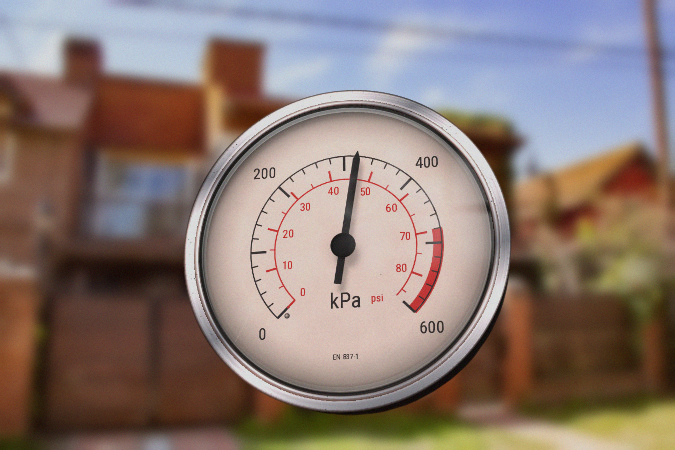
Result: 320 kPa
